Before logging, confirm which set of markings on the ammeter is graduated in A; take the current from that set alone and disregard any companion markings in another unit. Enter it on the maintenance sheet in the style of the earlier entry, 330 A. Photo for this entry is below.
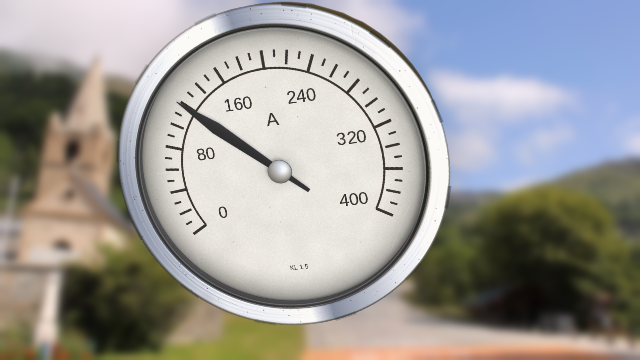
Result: 120 A
